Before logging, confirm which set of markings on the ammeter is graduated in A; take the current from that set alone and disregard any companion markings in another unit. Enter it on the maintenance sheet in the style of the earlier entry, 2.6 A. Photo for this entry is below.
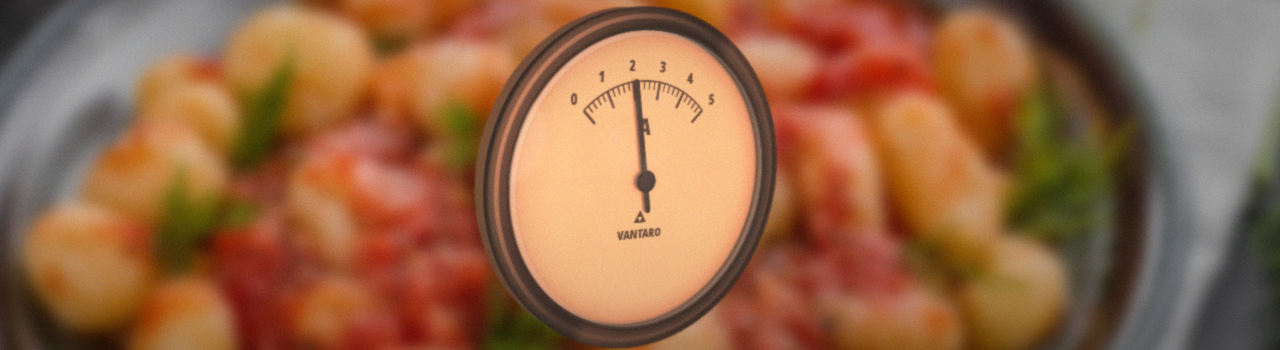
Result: 2 A
